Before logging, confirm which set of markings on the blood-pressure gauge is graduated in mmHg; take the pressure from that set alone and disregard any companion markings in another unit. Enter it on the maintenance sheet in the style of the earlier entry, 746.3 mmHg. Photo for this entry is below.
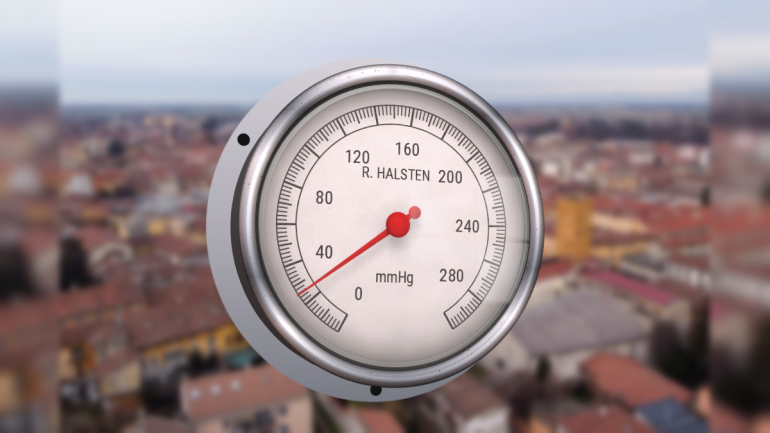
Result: 26 mmHg
